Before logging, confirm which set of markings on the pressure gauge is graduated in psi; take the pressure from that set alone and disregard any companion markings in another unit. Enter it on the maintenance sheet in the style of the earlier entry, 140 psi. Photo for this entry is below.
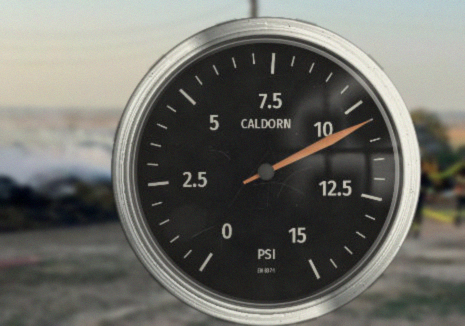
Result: 10.5 psi
